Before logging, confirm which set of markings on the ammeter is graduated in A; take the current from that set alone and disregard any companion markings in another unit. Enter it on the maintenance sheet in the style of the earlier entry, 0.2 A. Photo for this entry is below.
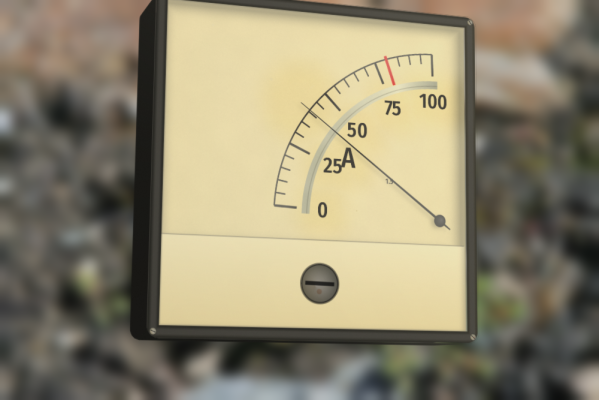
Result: 40 A
